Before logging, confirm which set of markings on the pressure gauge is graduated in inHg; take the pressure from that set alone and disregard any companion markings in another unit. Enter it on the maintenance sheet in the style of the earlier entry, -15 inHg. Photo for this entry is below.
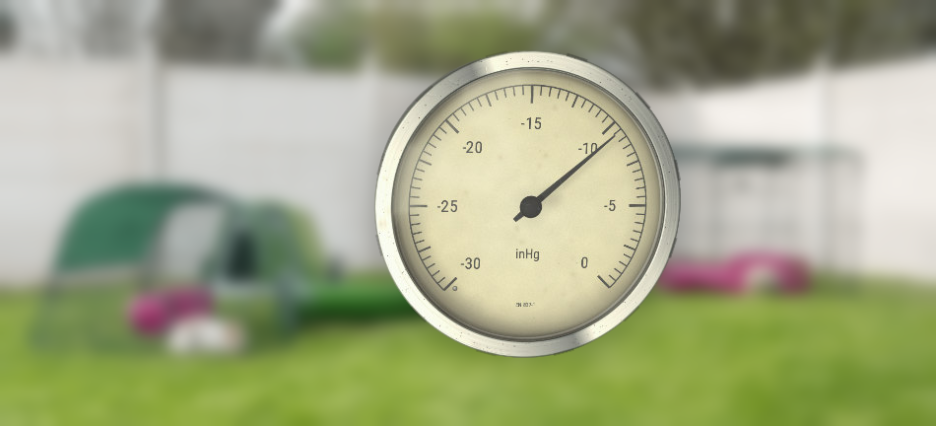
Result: -9.5 inHg
